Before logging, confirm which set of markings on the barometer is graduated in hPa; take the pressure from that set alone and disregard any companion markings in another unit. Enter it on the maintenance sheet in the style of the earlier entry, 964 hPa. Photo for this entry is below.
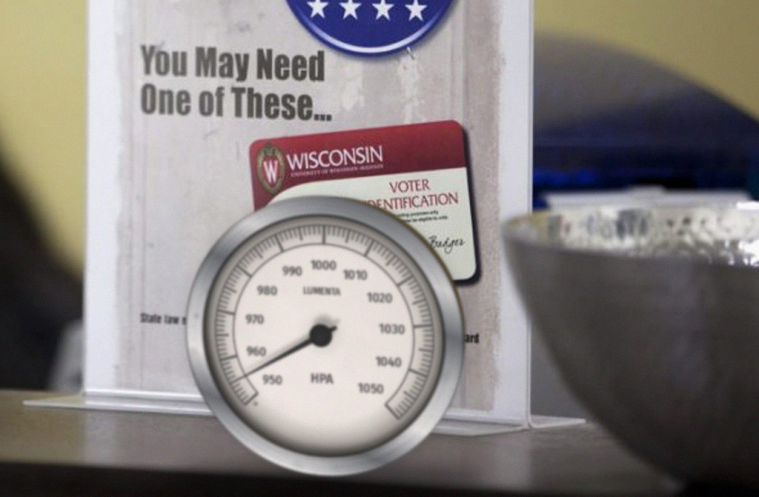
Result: 955 hPa
